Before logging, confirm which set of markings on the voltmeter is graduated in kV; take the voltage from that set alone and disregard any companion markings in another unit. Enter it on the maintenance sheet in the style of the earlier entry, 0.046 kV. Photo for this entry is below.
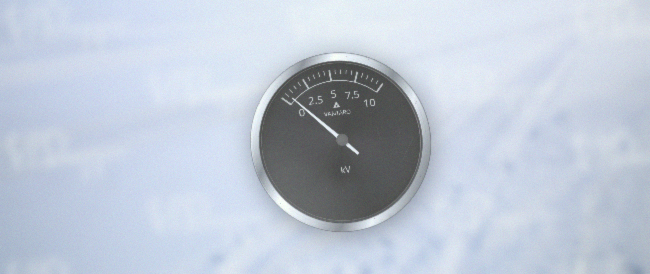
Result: 0.5 kV
